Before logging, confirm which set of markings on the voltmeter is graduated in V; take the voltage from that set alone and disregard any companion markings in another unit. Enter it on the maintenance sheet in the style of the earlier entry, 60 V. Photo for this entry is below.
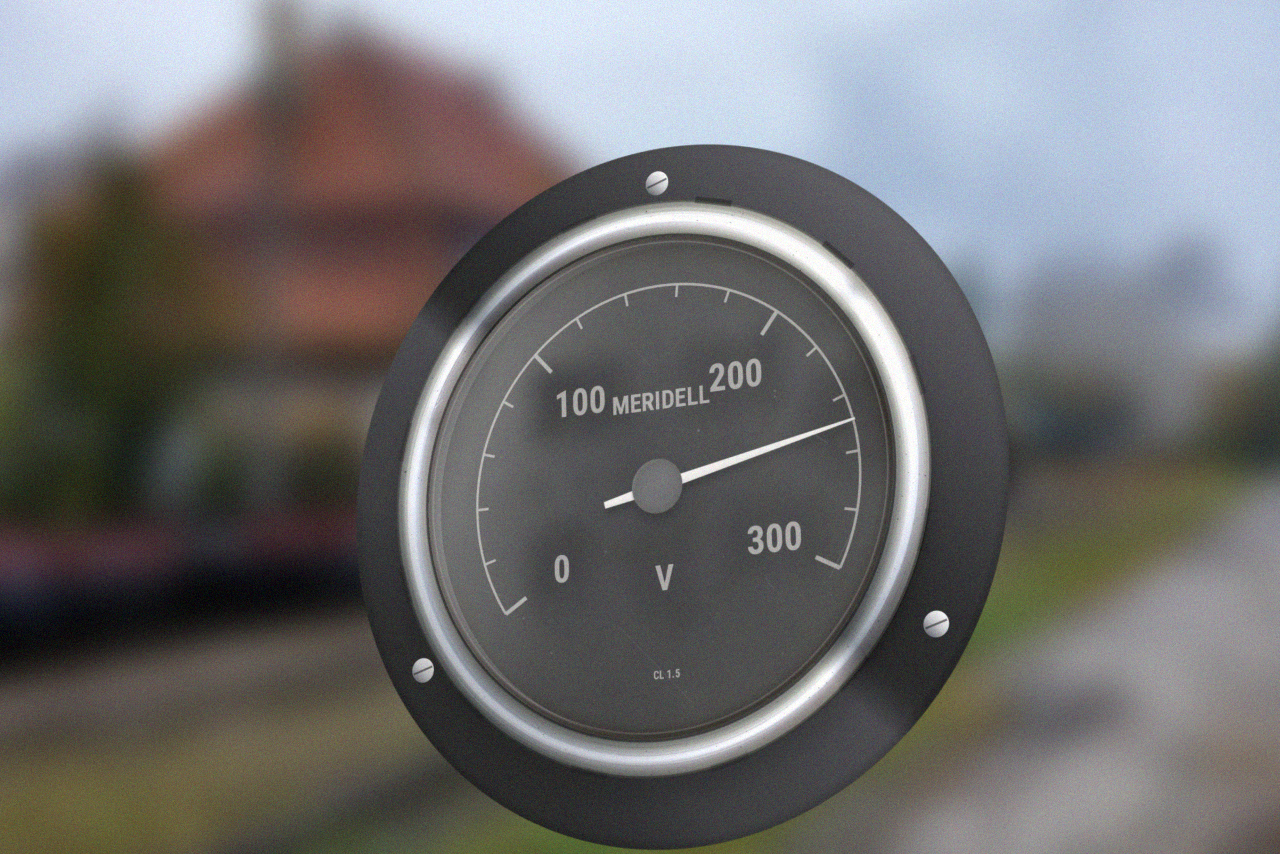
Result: 250 V
